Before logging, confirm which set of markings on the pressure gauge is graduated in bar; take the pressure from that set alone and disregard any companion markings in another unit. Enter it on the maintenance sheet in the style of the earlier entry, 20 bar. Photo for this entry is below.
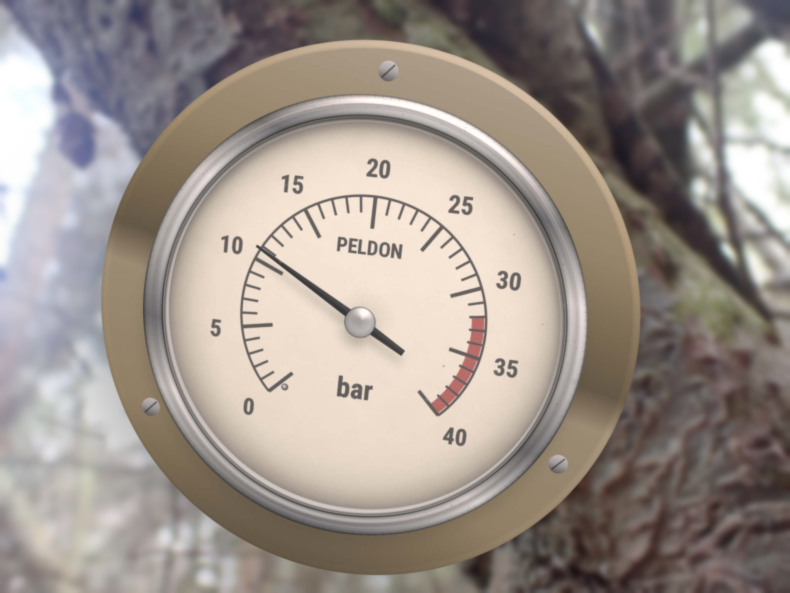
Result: 11 bar
